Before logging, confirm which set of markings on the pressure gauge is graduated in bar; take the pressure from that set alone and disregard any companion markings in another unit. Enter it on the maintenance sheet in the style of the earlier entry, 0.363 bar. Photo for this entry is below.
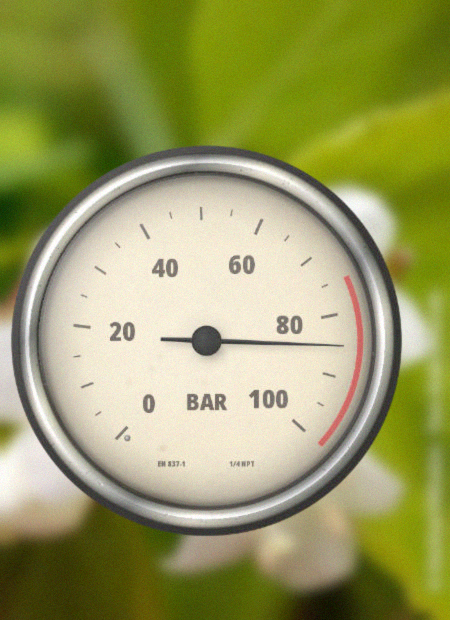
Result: 85 bar
